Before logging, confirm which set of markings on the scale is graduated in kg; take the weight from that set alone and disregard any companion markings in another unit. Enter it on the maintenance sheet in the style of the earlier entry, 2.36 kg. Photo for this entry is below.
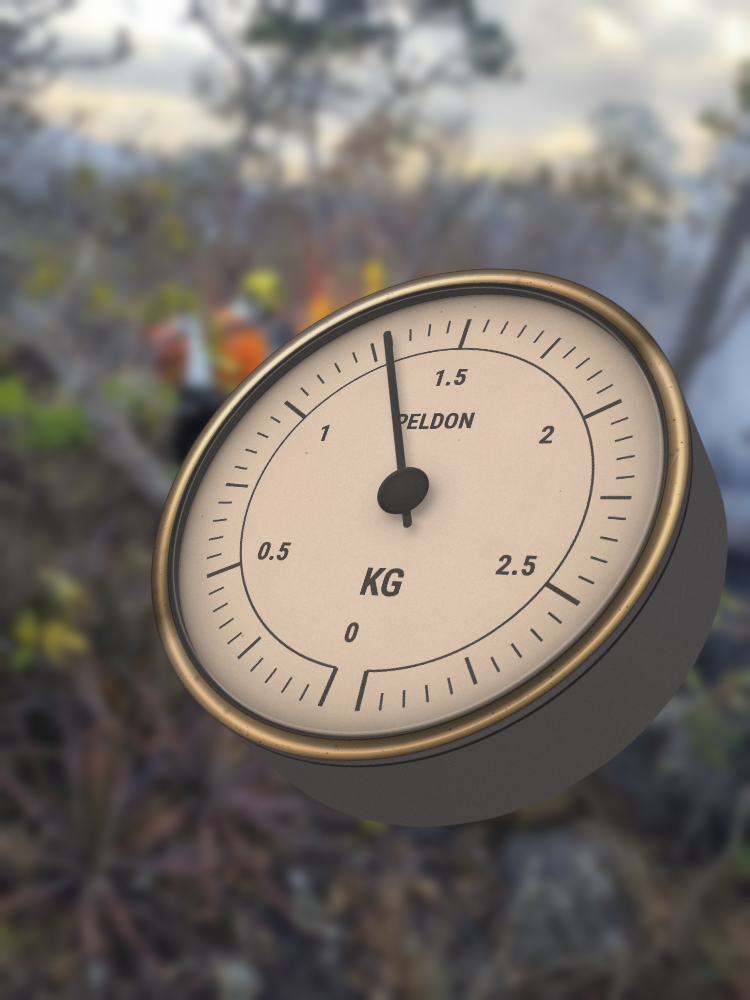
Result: 1.3 kg
